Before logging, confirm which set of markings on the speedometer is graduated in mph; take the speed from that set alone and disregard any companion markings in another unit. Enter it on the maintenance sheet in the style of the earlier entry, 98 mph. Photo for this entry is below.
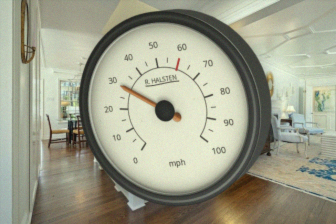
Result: 30 mph
